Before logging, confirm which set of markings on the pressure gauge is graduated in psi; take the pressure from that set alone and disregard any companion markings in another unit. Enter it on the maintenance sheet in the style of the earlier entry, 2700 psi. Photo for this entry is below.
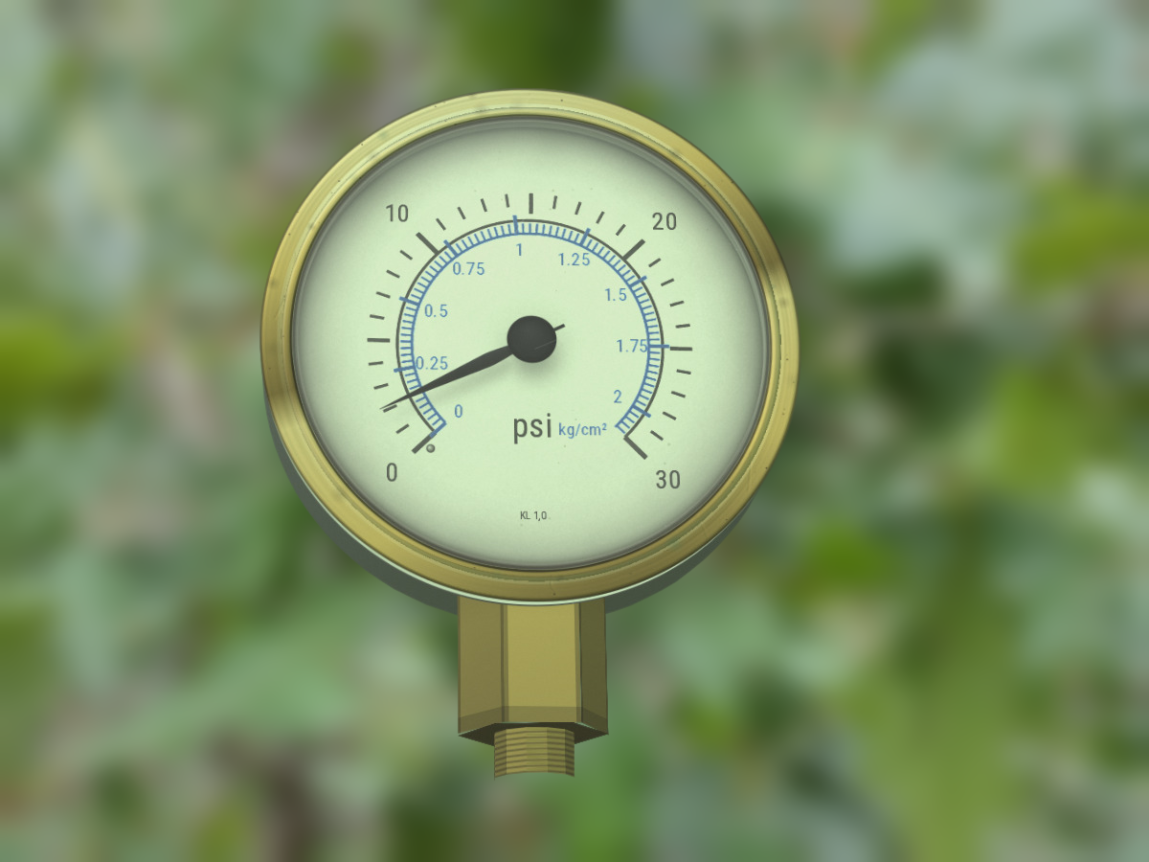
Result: 2 psi
